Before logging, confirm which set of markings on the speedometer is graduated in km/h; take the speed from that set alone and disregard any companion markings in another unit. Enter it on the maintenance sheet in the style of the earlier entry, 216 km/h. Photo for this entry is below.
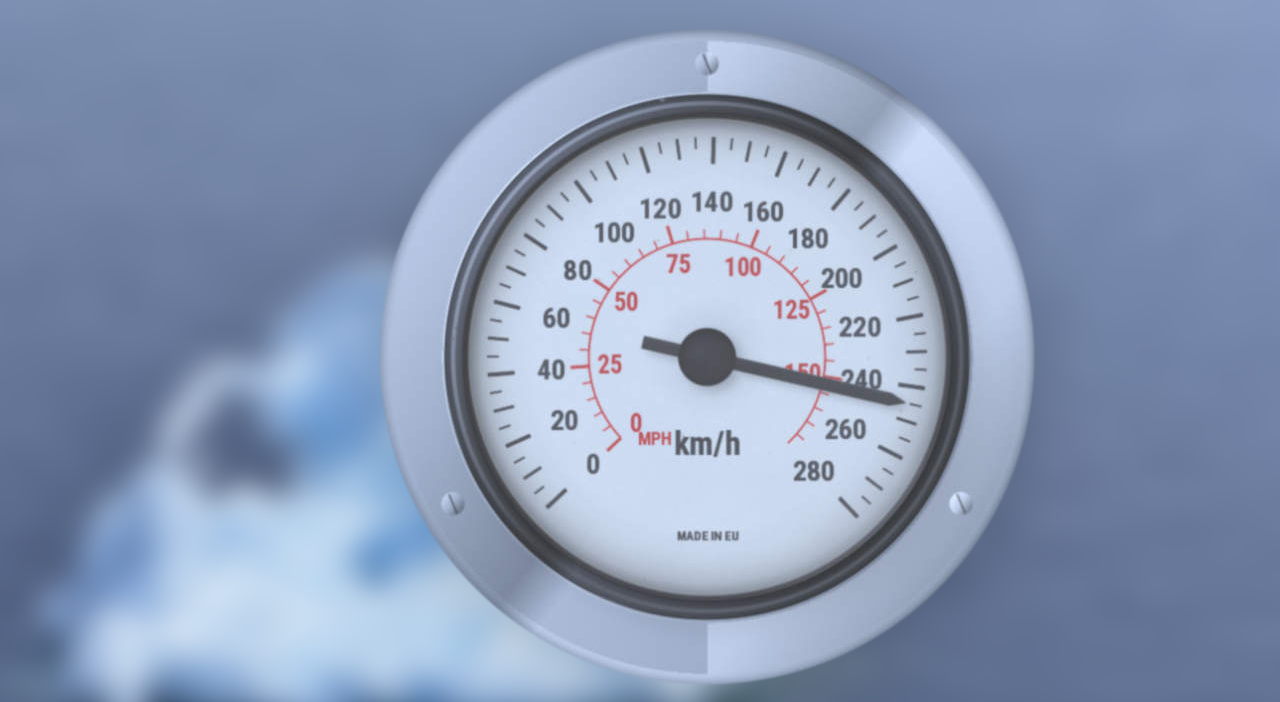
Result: 245 km/h
